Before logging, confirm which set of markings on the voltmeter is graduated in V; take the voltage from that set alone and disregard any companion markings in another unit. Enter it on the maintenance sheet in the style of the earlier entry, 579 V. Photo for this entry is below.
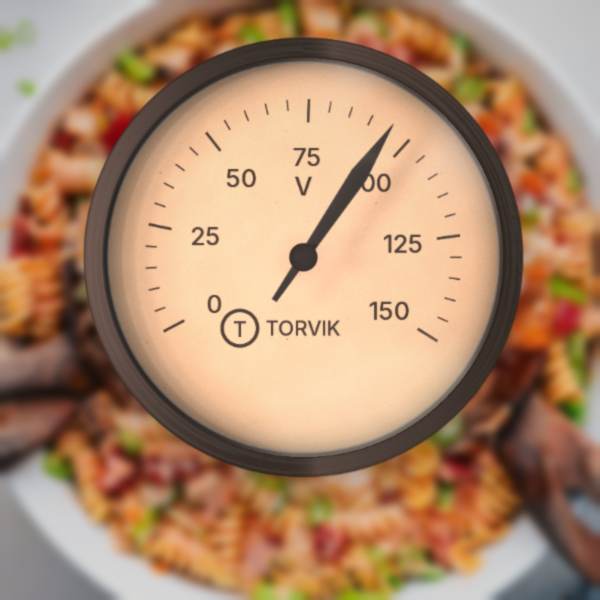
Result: 95 V
